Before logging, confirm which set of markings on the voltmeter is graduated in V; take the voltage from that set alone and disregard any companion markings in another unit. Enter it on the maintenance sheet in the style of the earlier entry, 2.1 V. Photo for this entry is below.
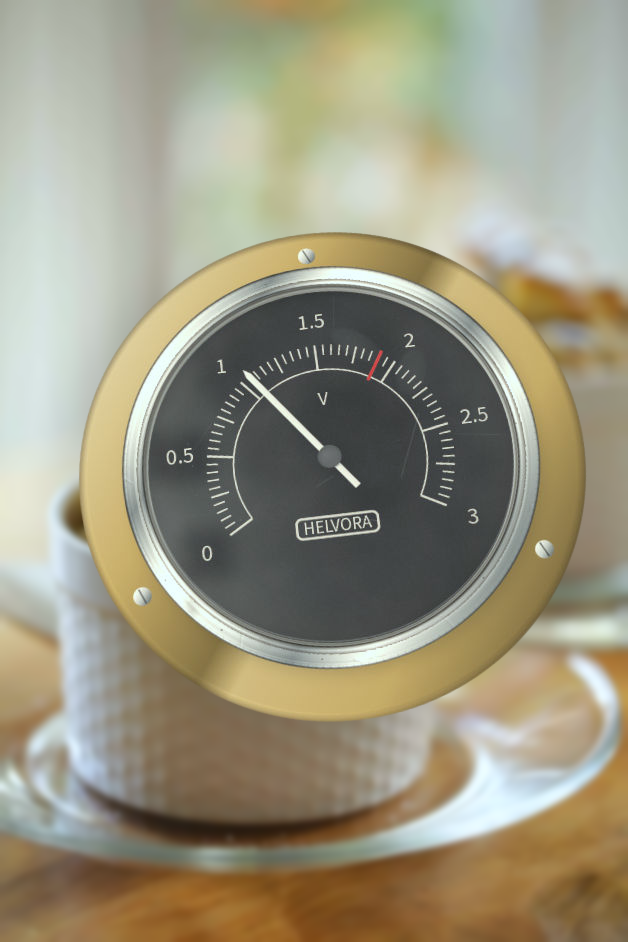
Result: 1.05 V
